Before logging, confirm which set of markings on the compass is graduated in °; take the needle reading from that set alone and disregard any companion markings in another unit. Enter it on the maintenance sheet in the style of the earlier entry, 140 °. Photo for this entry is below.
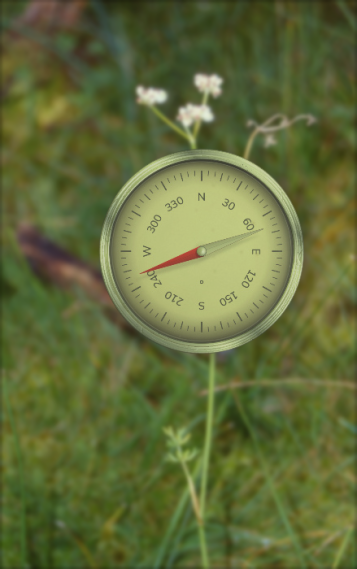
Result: 250 °
